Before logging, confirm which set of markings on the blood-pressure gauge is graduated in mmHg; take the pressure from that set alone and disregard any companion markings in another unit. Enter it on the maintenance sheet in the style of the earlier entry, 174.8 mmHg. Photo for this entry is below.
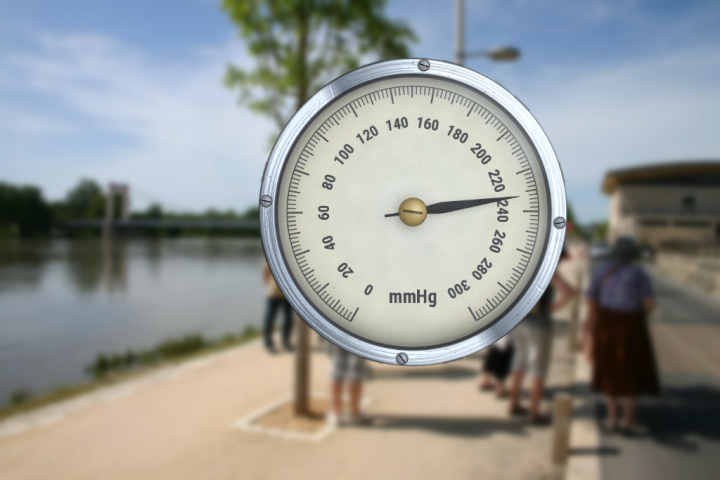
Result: 232 mmHg
